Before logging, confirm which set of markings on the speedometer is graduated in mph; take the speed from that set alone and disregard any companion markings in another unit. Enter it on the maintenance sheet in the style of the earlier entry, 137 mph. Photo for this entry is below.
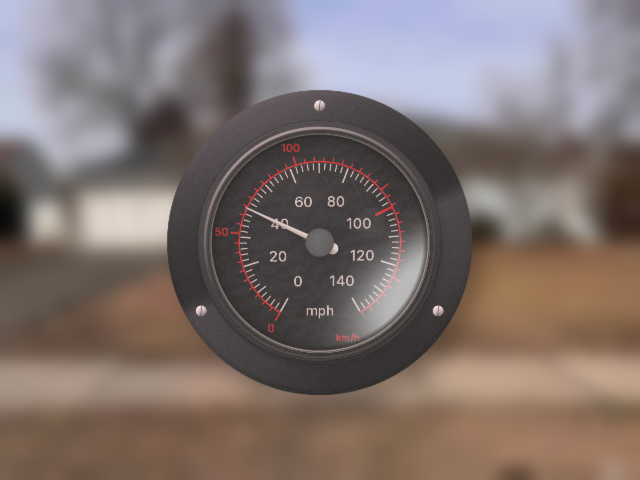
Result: 40 mph
